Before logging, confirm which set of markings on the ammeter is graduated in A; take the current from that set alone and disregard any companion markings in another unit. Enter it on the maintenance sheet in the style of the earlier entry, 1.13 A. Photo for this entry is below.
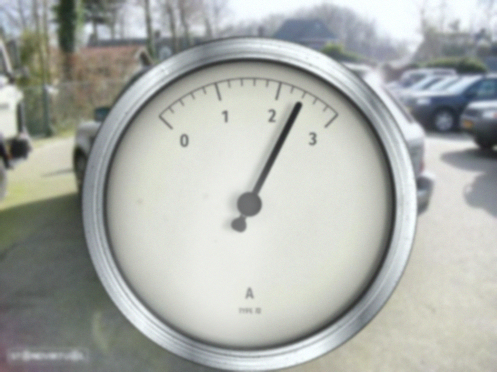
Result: 2.4 A
